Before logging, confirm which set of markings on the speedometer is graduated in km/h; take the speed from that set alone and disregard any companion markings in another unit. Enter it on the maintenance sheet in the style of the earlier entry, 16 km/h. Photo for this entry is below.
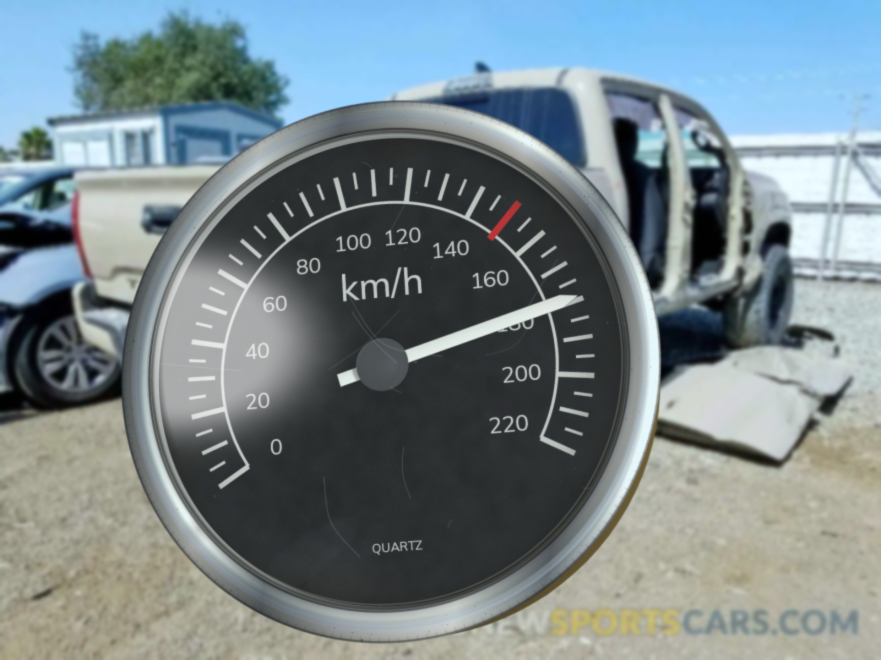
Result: 180 km/h
